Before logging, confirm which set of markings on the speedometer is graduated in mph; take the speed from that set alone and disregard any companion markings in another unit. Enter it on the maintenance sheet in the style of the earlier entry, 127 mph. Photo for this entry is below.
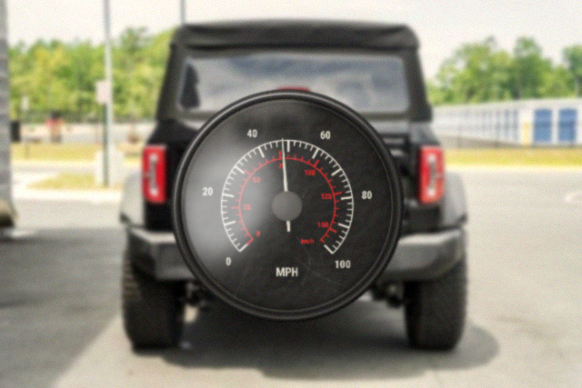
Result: 48 mph
